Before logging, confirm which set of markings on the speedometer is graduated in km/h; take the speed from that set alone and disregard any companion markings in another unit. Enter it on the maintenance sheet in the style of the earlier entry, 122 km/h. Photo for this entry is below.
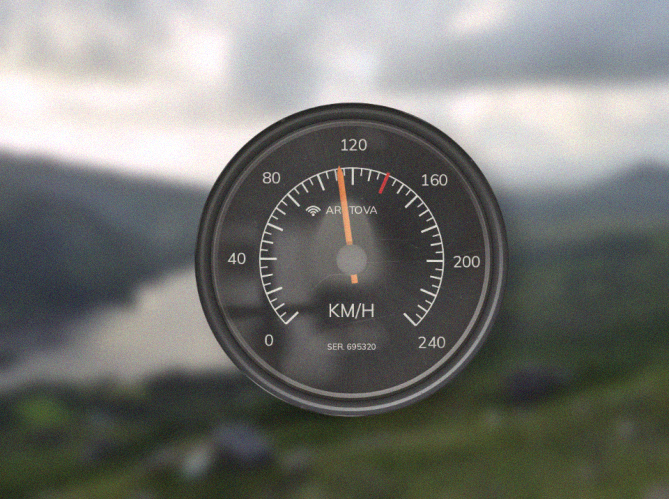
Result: 112.5 km/h
